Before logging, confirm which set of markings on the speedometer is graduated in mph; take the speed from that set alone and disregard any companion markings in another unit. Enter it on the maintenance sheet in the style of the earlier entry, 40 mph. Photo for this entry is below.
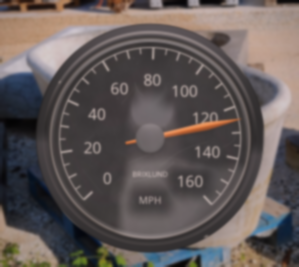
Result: 125 mph
